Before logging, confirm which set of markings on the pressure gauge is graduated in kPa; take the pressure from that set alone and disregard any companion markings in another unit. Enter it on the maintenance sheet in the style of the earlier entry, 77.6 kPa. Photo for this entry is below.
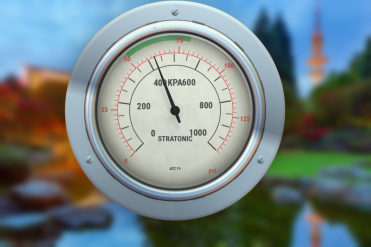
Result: 425 kPa
